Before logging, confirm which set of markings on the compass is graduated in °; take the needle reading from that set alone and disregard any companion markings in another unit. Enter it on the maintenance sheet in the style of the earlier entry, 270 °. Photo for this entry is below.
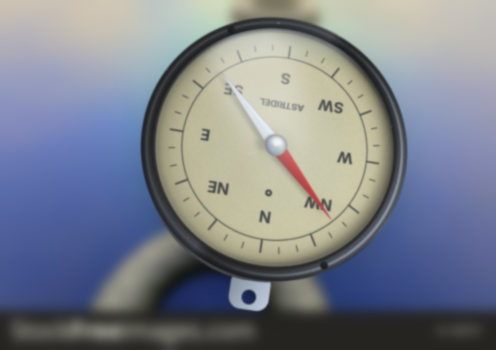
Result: 315 °
